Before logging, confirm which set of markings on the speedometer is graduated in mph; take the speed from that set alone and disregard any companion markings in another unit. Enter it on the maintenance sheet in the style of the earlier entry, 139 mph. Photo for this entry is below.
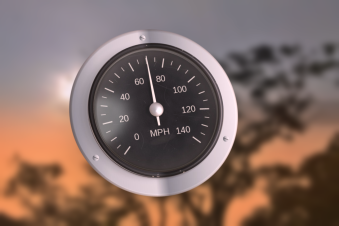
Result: 70 mph
